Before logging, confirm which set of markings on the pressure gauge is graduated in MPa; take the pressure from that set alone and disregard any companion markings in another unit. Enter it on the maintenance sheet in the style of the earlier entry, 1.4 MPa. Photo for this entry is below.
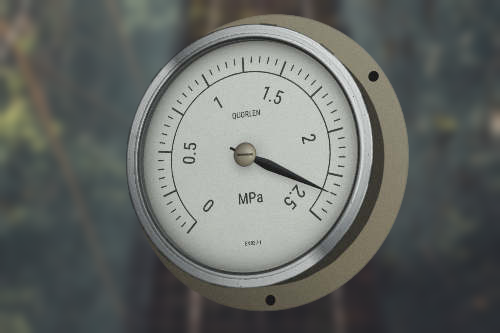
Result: 2.35 MPa
